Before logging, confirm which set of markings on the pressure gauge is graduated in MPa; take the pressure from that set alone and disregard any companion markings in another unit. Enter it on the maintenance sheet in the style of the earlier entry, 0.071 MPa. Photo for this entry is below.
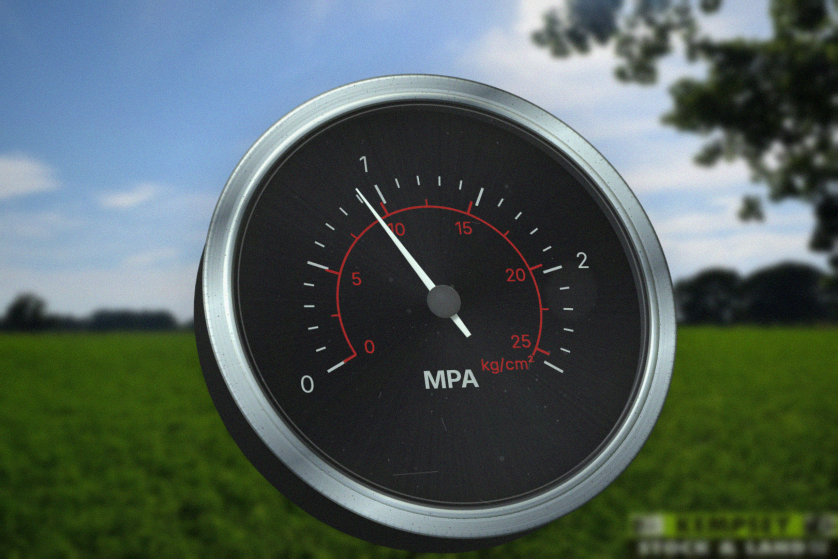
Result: 0.9 MPa
